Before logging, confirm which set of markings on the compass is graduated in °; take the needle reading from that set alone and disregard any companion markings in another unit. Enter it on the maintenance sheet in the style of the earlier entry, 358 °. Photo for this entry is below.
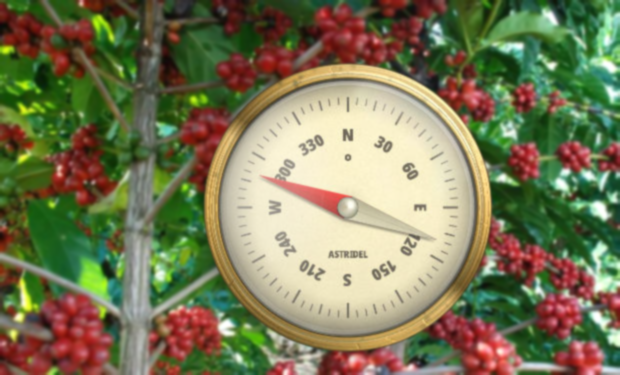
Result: 290 °
